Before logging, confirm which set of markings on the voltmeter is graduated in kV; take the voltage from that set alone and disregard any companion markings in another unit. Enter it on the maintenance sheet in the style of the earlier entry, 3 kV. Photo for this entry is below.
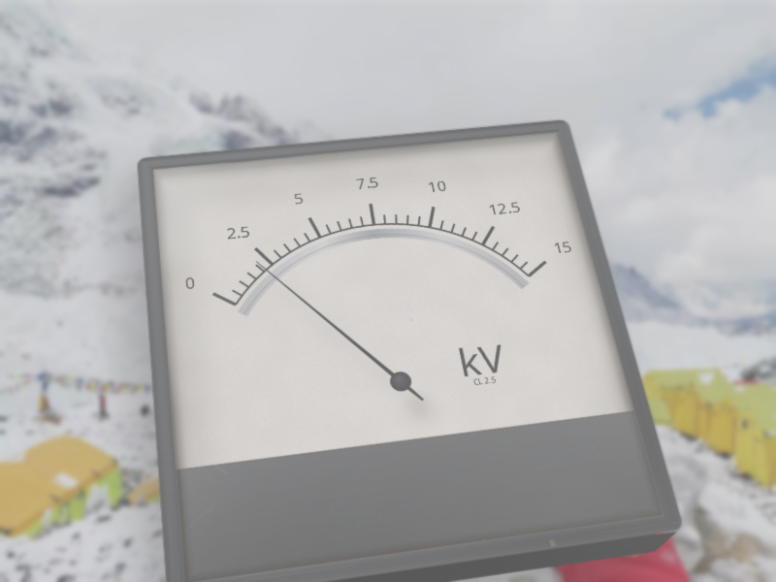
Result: 2 kV
